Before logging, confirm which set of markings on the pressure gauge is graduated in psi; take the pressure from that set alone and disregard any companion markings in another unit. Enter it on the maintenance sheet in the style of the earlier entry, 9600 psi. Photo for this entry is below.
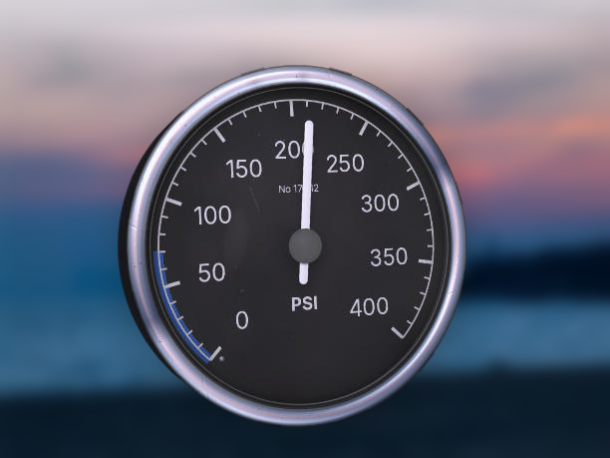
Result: 210 psi
